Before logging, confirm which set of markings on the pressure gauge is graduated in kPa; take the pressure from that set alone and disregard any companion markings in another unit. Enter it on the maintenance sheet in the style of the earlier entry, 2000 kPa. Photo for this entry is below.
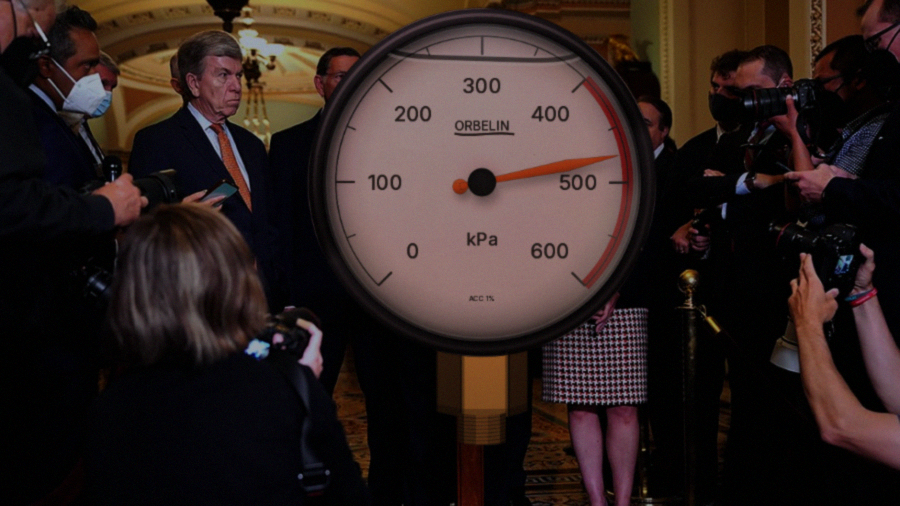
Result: 475 kPa
